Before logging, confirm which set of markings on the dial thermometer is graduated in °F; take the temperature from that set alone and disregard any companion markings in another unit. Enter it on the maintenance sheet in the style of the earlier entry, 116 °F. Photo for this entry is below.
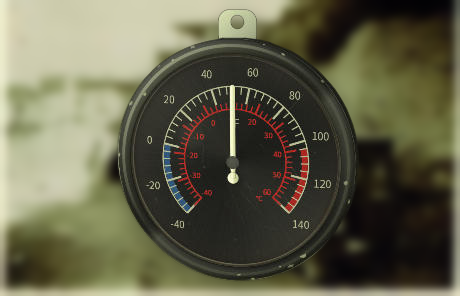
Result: 52 °F
